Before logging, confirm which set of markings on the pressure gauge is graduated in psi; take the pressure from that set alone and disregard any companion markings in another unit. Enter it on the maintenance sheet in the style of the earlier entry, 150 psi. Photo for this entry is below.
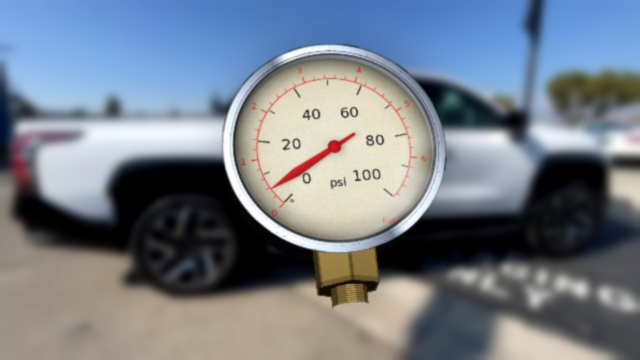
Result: 5 psi
